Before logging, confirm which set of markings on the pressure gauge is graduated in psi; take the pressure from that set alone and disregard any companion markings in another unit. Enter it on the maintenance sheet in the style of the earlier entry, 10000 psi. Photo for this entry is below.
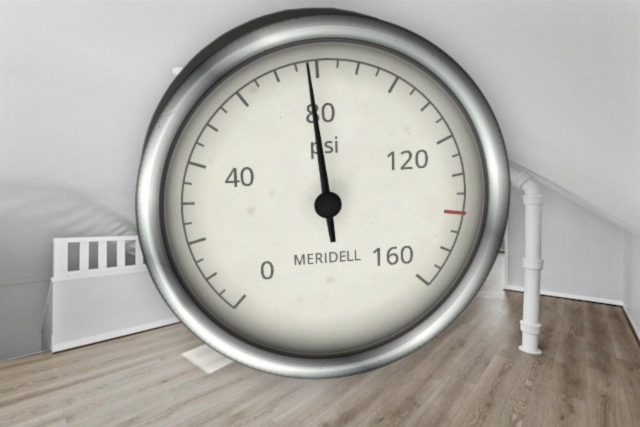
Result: 77.5 psi
